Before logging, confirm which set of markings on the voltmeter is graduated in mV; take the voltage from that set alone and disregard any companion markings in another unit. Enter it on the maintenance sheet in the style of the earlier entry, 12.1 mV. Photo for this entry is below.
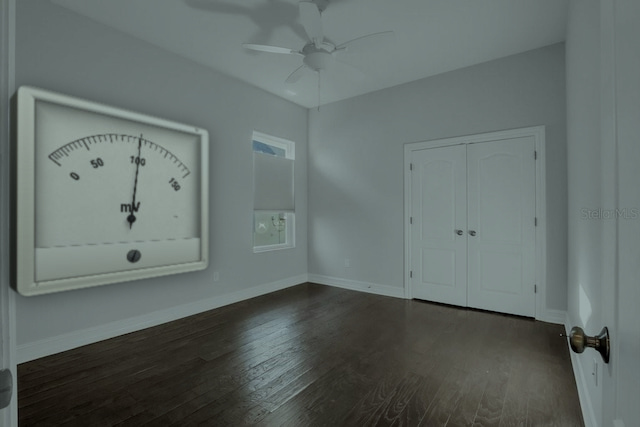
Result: 100 mV
